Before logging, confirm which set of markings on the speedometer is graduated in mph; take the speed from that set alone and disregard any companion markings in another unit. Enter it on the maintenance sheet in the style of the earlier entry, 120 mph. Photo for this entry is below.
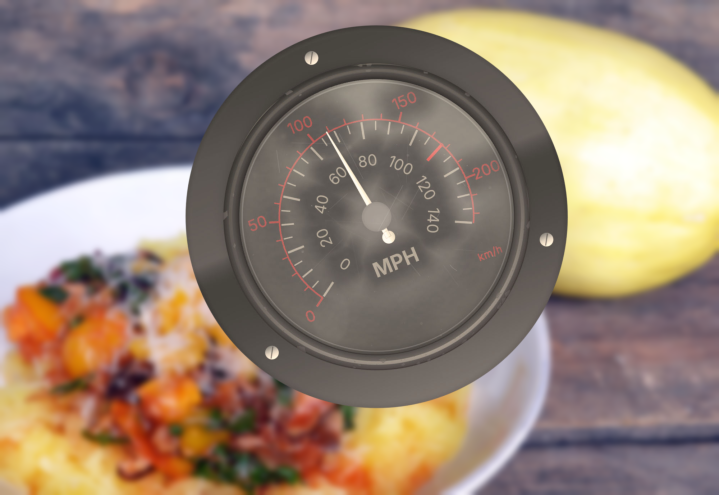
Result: 67.5 mph
